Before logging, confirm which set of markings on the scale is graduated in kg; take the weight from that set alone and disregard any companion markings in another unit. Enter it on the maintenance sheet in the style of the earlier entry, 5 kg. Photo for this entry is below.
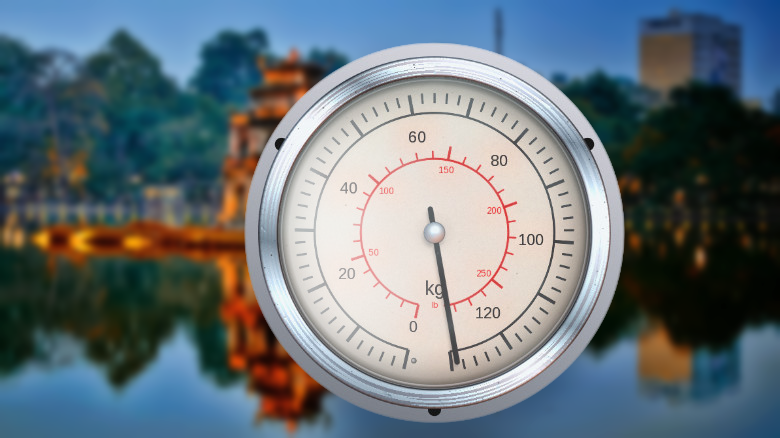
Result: 129 kg
